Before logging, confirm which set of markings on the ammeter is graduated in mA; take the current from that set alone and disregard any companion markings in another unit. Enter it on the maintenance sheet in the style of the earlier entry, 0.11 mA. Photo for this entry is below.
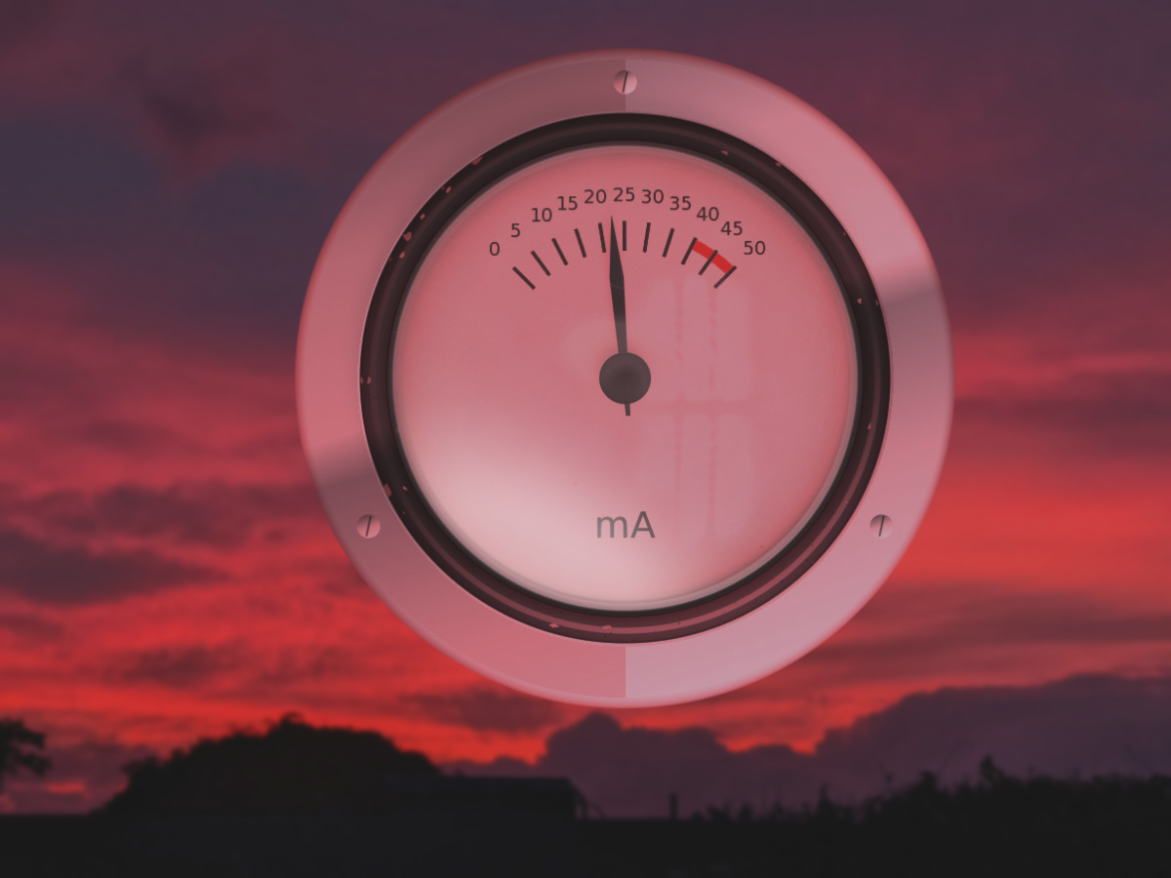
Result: 22.5 mA
